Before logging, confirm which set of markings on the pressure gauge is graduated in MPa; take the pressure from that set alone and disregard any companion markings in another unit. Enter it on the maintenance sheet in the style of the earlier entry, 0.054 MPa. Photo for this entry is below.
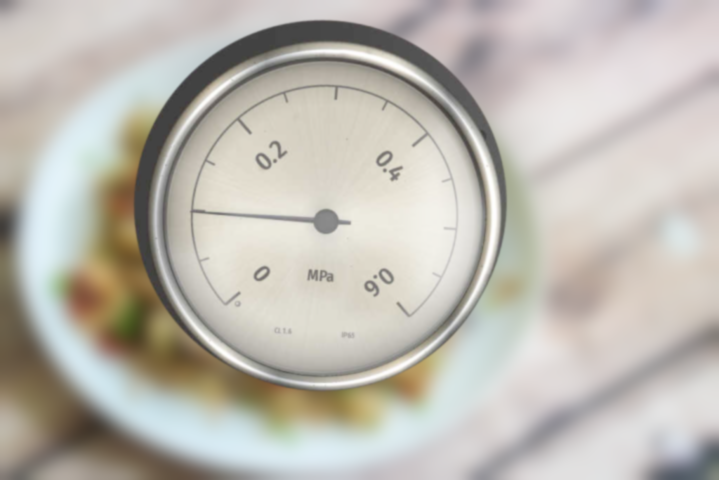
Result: 0.1 MPa
